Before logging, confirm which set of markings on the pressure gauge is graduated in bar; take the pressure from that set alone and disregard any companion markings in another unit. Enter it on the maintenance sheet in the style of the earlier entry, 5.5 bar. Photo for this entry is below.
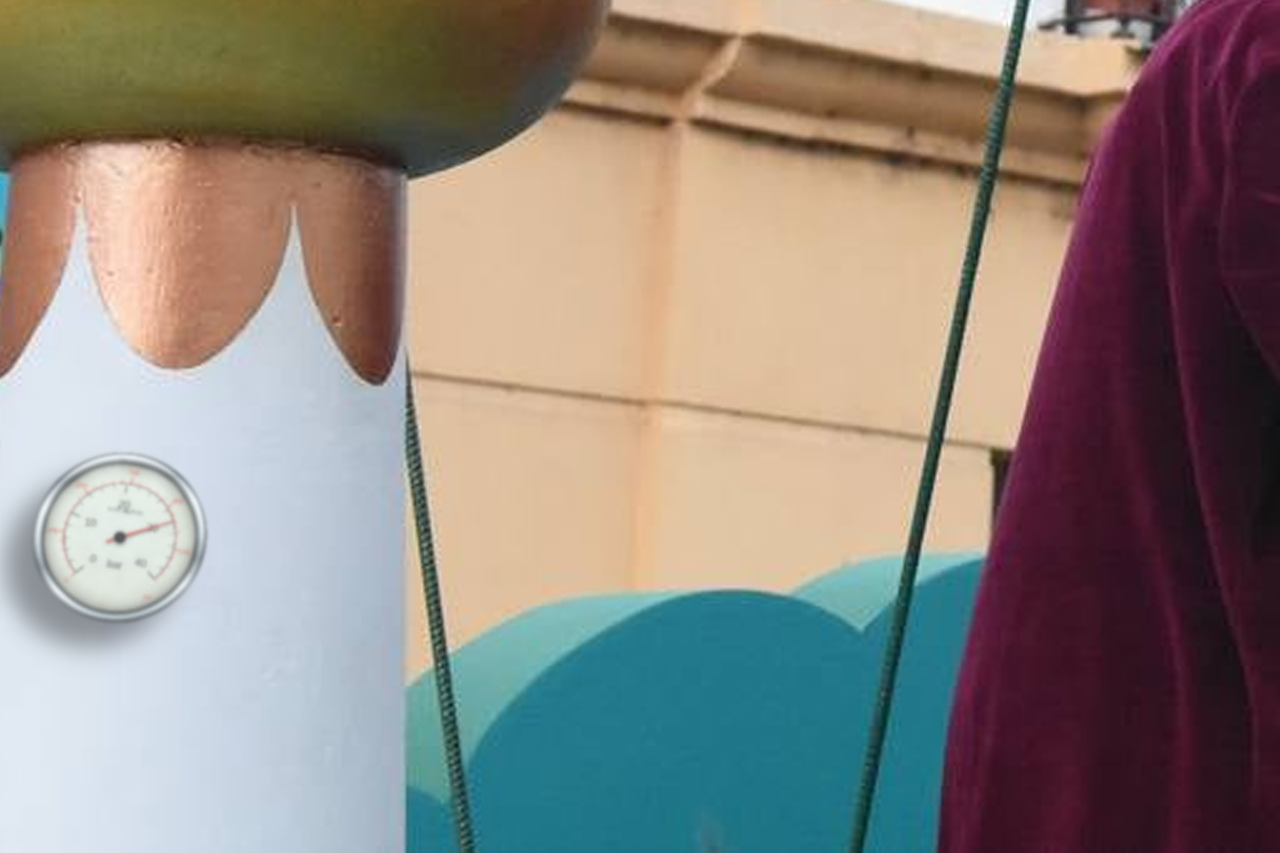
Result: 30 bar
